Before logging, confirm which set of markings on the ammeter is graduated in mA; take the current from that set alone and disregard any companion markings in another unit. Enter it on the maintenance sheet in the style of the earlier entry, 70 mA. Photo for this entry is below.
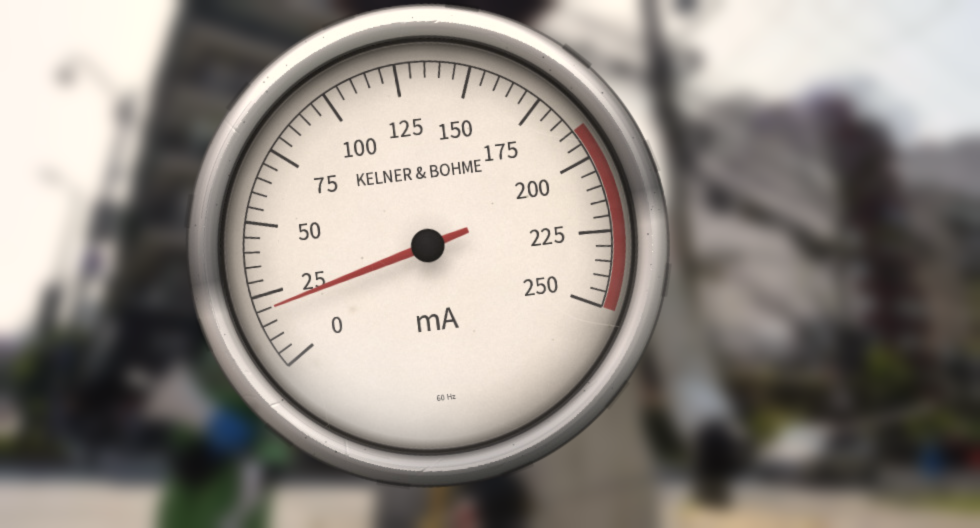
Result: 20 mA
